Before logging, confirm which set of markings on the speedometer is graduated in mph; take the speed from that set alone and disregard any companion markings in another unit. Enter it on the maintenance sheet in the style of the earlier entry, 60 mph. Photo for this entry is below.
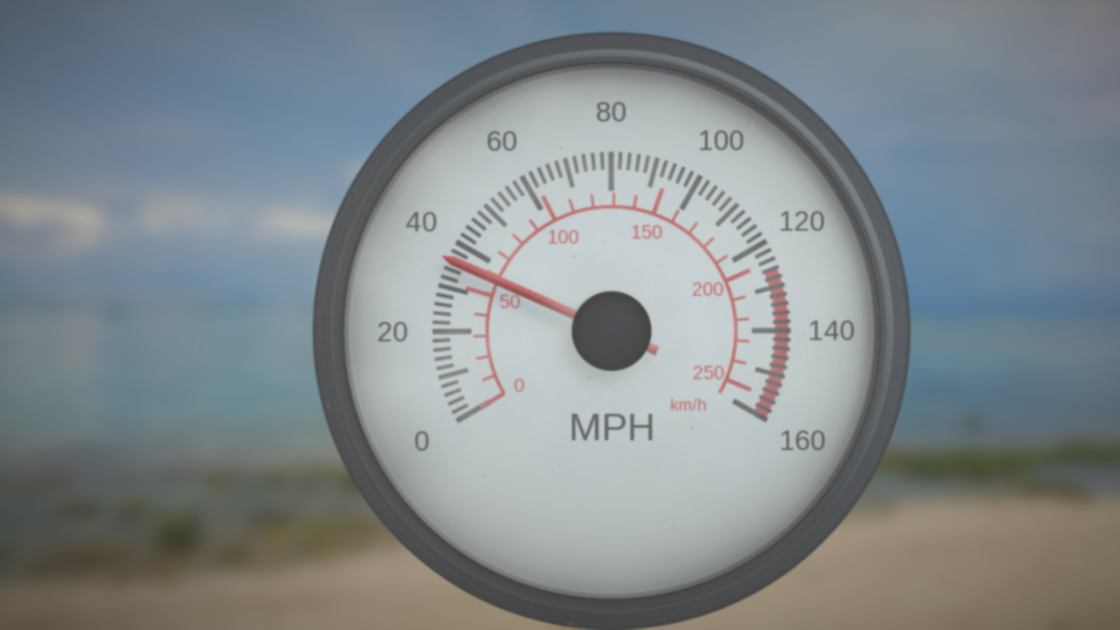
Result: 36 mph
